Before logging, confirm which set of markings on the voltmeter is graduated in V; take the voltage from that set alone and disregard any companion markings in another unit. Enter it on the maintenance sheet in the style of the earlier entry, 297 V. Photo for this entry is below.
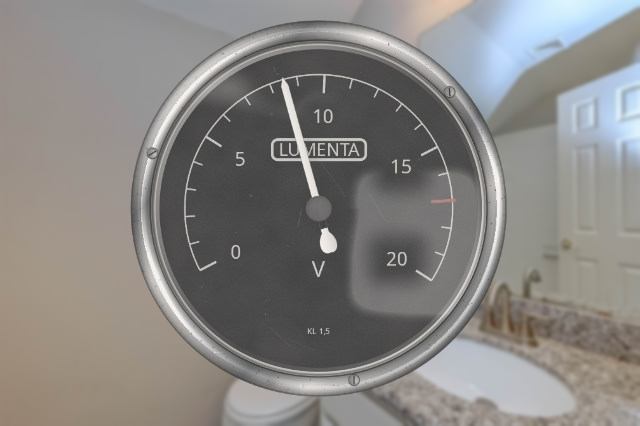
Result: 8.5 V
